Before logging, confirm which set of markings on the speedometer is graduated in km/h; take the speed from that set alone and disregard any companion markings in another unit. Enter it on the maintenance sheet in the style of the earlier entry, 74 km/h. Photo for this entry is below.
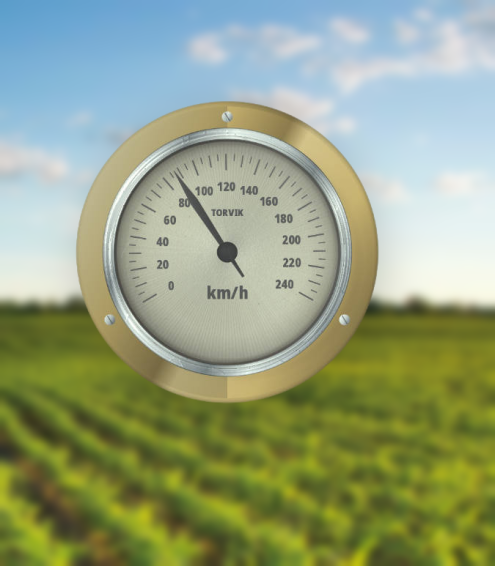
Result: 87.5 km/h
